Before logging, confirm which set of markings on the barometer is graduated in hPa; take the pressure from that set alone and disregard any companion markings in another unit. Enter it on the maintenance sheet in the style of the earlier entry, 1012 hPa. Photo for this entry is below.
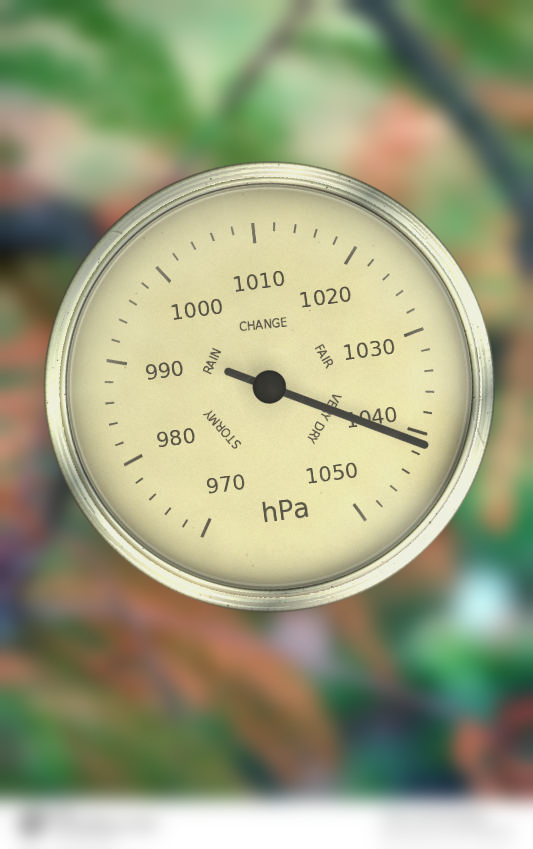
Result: 1041 hPa
